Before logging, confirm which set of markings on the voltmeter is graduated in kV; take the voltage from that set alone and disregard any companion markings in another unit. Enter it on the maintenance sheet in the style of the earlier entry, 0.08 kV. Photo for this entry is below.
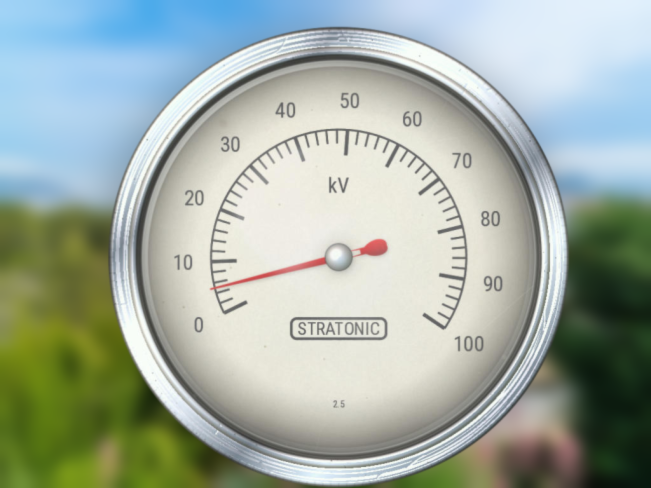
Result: 5 kV
